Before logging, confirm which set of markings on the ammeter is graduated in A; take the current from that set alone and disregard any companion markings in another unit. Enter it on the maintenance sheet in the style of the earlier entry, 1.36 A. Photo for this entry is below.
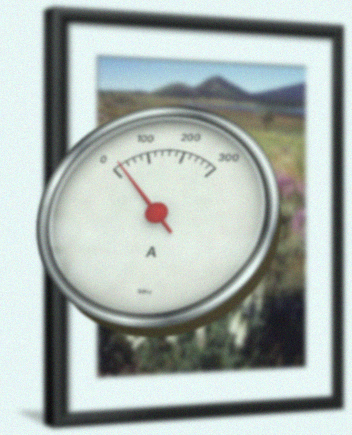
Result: 20 A
